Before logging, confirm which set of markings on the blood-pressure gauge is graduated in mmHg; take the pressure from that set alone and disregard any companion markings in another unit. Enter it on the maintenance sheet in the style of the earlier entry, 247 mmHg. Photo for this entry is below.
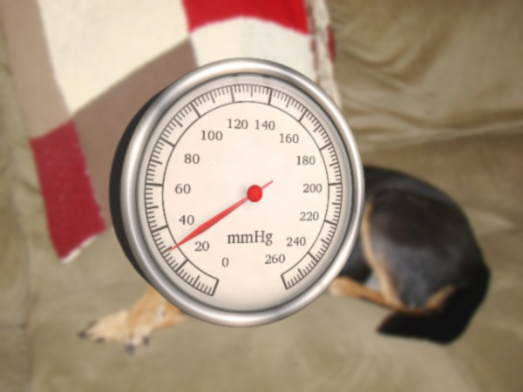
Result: 30 mmHg
